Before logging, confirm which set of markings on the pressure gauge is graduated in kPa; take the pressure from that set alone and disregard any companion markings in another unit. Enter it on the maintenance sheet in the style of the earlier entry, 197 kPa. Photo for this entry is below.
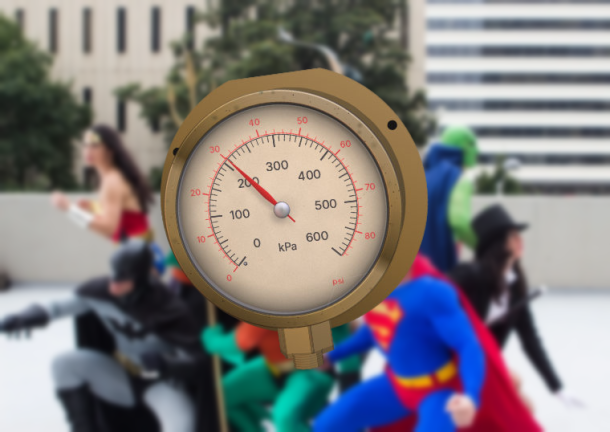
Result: 210 kPa
